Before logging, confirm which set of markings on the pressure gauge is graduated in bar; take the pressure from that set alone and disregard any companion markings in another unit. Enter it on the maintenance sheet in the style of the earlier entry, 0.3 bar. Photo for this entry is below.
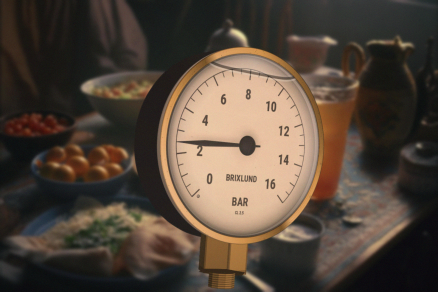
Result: 2.5 bar
